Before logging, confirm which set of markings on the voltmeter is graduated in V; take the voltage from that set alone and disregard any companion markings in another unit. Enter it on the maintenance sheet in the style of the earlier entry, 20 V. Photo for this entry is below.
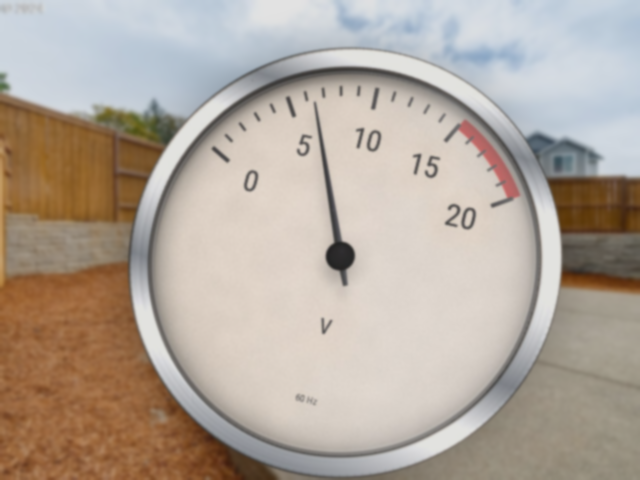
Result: 6.5 V
